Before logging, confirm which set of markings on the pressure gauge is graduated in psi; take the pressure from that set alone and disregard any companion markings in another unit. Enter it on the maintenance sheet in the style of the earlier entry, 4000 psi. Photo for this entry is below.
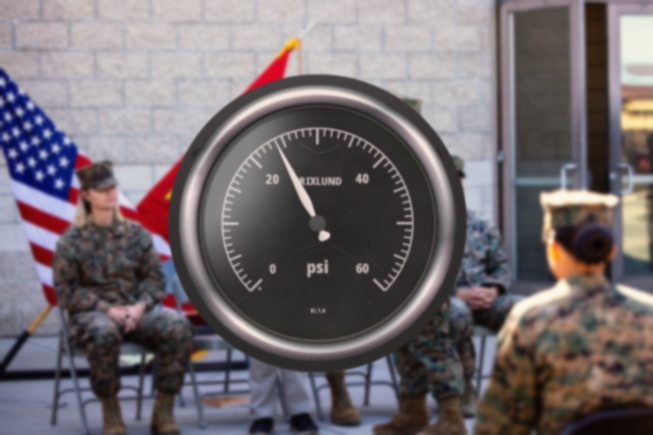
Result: 24 psi
